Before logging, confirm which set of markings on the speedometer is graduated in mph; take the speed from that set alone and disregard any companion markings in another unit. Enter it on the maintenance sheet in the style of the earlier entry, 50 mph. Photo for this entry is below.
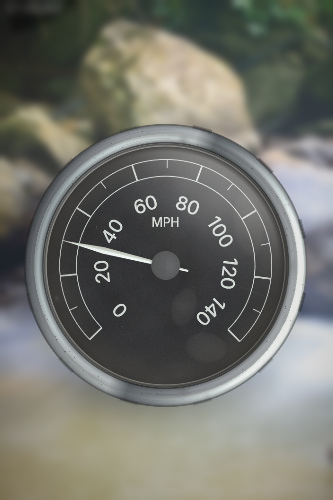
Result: 30 mph
